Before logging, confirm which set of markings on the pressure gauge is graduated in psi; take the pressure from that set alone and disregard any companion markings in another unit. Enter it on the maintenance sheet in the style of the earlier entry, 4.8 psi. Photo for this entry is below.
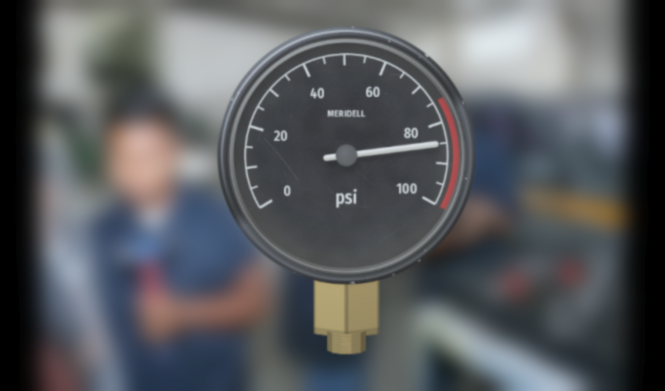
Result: 85 psi
